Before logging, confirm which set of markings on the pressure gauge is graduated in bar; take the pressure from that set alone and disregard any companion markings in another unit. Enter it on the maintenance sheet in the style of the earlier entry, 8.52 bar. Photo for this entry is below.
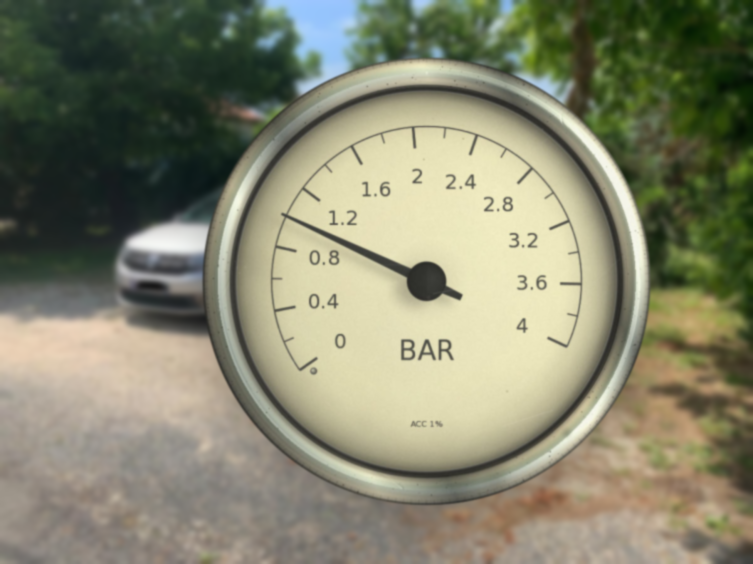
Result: 1 bar
